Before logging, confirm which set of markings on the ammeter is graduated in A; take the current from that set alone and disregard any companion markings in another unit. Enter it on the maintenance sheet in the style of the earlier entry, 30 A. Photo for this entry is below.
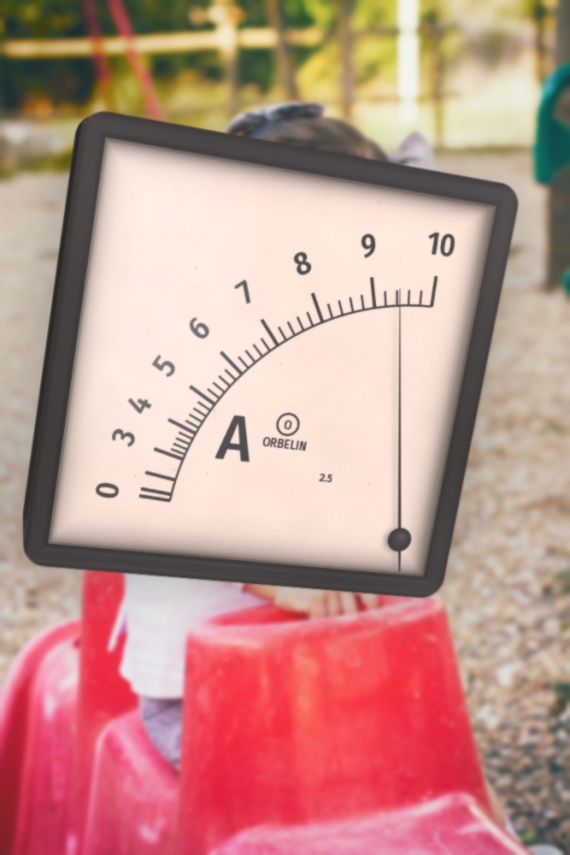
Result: 9.4 A
